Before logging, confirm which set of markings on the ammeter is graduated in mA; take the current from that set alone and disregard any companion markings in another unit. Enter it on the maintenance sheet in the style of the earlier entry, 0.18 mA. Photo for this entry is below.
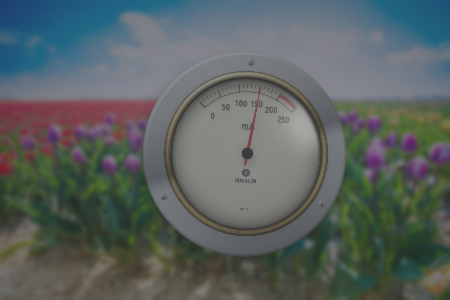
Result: 150 mA
